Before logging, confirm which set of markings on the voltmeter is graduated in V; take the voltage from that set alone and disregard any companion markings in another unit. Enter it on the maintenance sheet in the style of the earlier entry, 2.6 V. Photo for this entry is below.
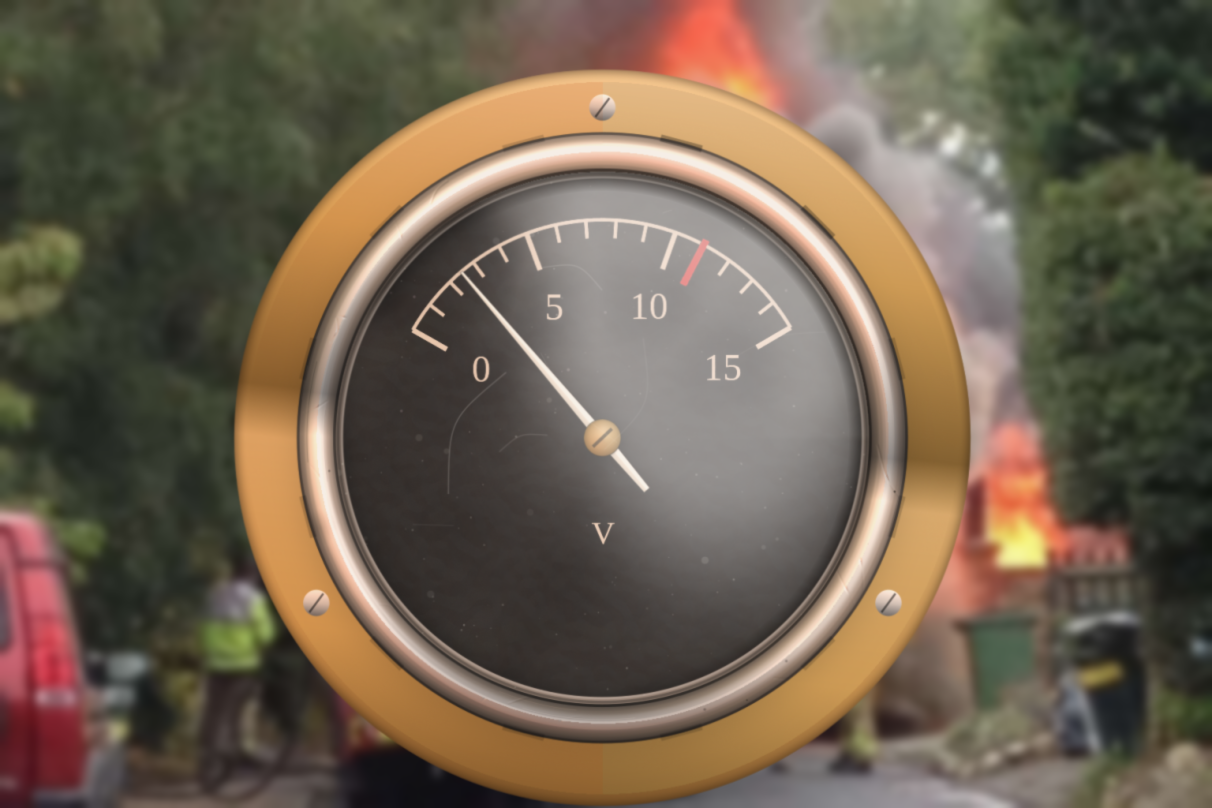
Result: 2.5 V
